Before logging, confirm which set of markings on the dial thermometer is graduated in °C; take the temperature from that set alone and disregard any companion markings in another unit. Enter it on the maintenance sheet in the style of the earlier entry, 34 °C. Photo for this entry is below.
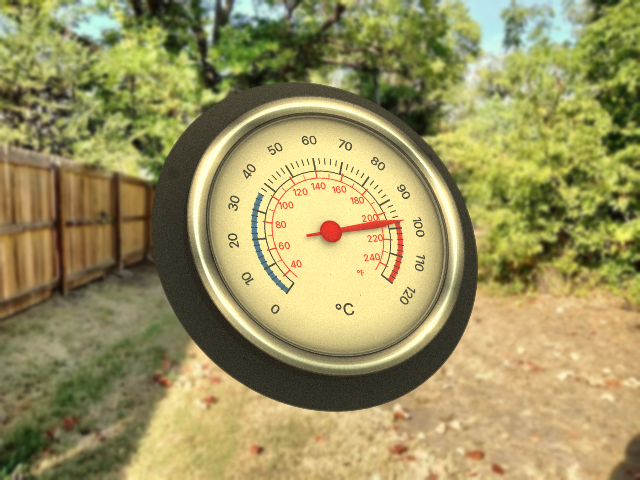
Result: 98 °C
